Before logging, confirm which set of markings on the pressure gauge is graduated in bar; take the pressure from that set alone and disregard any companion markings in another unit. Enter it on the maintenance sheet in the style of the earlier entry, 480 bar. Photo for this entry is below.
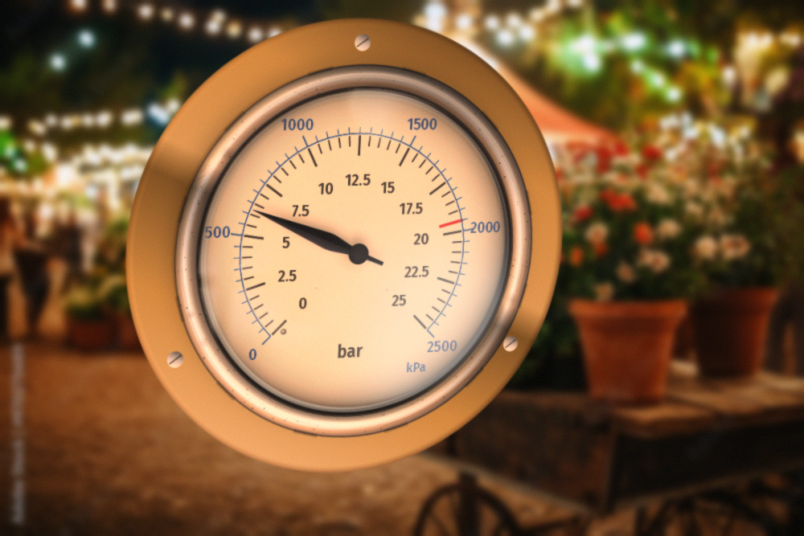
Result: 6.25 bar
